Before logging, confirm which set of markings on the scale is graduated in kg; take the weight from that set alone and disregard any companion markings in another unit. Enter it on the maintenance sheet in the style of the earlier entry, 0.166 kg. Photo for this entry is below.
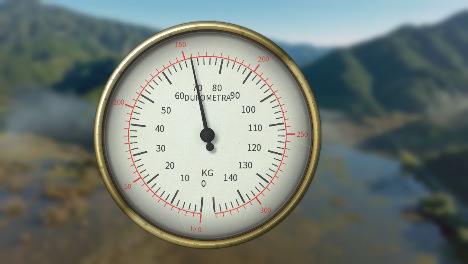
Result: 70 kg
